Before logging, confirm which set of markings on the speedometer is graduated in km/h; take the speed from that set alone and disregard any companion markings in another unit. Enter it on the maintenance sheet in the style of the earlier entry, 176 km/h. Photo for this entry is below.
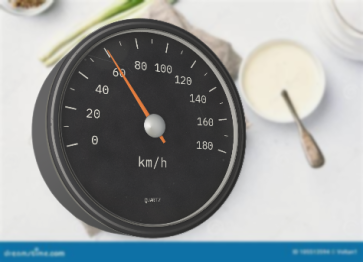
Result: 60 km/h
